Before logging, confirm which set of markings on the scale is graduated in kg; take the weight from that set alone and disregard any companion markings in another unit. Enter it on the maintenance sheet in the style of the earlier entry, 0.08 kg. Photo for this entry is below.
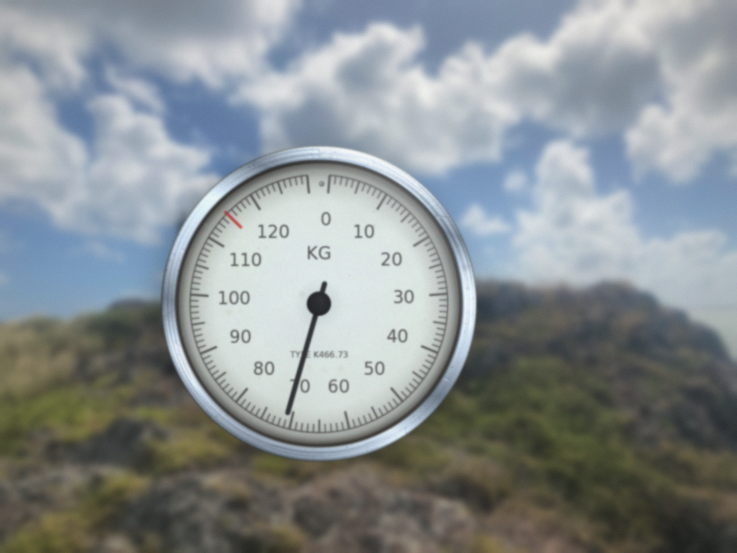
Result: 71 kg
